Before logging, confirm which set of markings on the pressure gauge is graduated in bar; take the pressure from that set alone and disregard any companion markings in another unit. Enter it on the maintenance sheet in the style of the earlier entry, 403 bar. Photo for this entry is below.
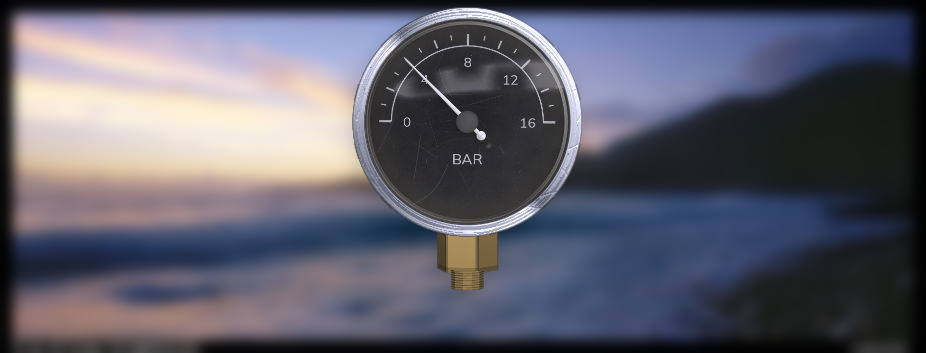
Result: 4 bar
